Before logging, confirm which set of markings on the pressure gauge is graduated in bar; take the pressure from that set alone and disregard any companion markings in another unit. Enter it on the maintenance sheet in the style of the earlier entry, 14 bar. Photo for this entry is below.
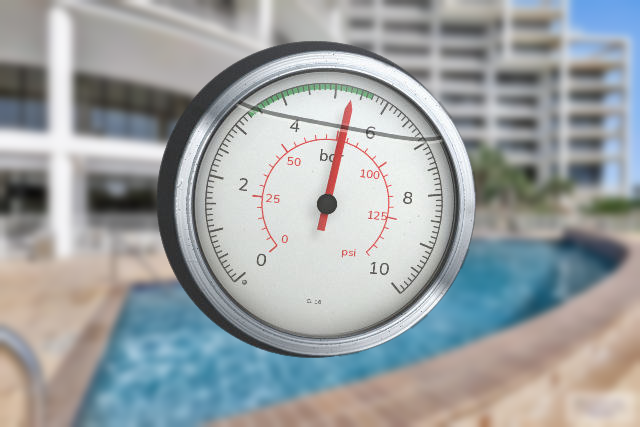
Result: 5.3 bar
